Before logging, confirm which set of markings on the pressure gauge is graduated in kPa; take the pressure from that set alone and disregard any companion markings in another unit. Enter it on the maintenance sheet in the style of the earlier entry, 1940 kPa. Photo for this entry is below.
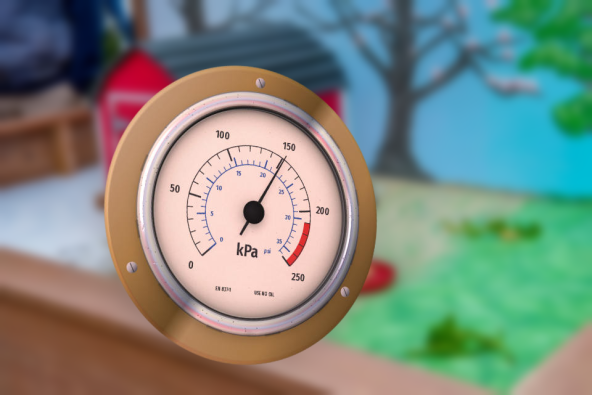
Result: 150 kPa
